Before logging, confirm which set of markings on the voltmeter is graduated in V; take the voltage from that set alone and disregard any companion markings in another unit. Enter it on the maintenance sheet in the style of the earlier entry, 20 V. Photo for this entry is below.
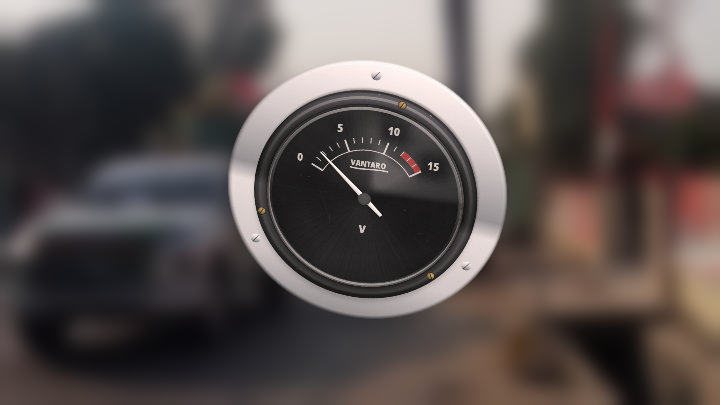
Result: 2 V
